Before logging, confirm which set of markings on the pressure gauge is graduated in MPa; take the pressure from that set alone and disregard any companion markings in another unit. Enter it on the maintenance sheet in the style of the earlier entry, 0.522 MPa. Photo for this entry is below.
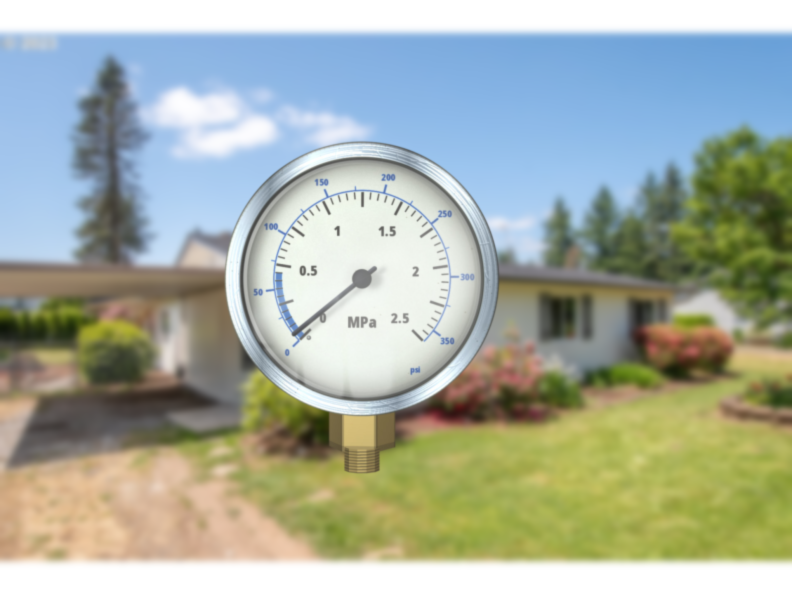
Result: 0.05 MPa
